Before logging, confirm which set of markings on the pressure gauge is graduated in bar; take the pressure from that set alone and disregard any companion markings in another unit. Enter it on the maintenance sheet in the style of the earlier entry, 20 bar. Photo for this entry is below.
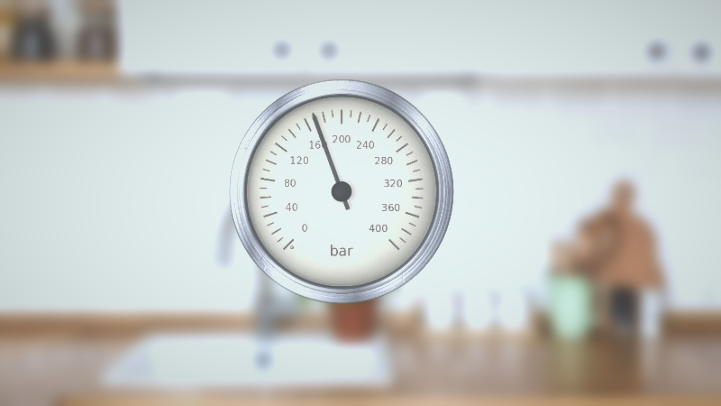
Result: 170 bar
